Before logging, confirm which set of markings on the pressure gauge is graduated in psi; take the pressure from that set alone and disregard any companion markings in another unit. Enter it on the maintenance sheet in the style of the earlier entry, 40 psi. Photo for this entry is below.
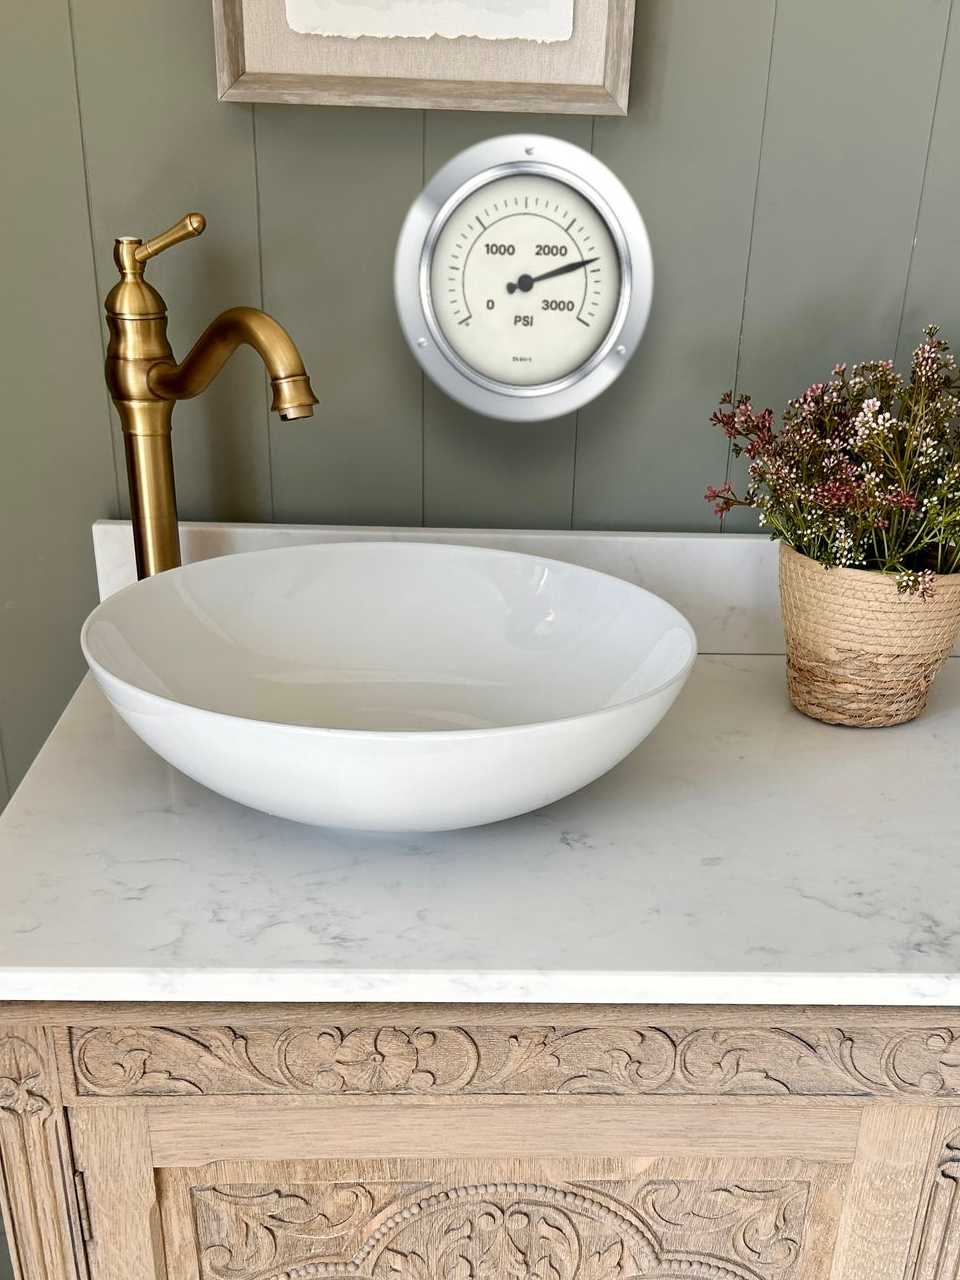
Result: 2400 psi
